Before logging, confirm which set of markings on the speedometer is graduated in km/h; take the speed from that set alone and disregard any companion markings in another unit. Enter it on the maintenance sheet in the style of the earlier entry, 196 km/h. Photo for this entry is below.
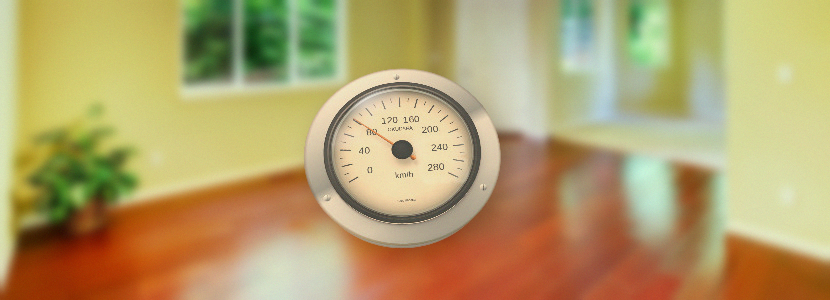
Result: 80 km/h
